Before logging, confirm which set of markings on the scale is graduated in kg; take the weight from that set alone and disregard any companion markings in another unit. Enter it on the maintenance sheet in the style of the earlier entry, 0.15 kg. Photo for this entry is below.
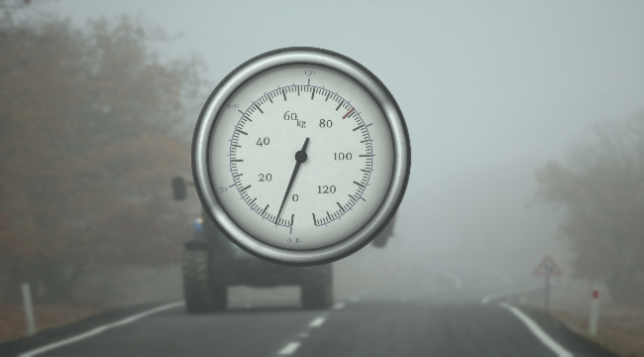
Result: 5 kg
